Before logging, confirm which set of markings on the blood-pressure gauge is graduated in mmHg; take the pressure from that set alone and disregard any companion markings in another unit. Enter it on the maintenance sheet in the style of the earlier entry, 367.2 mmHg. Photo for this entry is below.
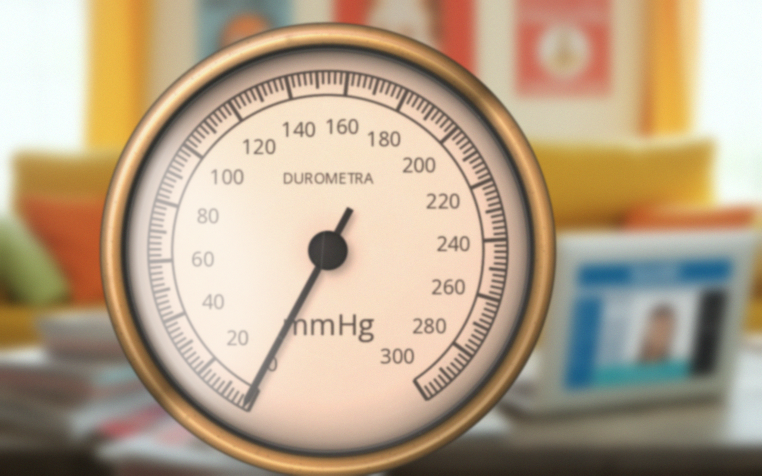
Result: 2 mmHg
